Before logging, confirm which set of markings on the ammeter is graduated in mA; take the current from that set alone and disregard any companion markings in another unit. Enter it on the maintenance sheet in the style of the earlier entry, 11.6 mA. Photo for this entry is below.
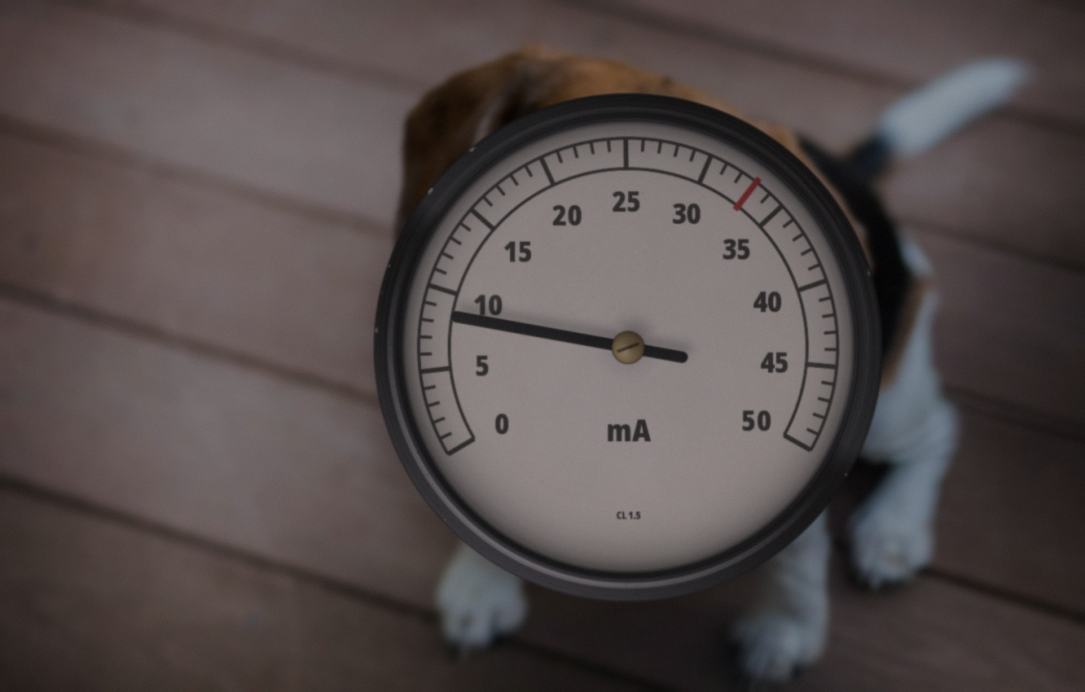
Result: 8.5 mA
